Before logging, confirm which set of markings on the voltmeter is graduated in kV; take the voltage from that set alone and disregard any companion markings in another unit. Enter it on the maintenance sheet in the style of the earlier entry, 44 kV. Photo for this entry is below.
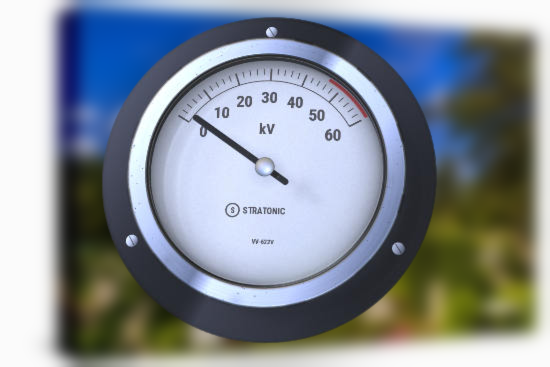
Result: 2 kV
